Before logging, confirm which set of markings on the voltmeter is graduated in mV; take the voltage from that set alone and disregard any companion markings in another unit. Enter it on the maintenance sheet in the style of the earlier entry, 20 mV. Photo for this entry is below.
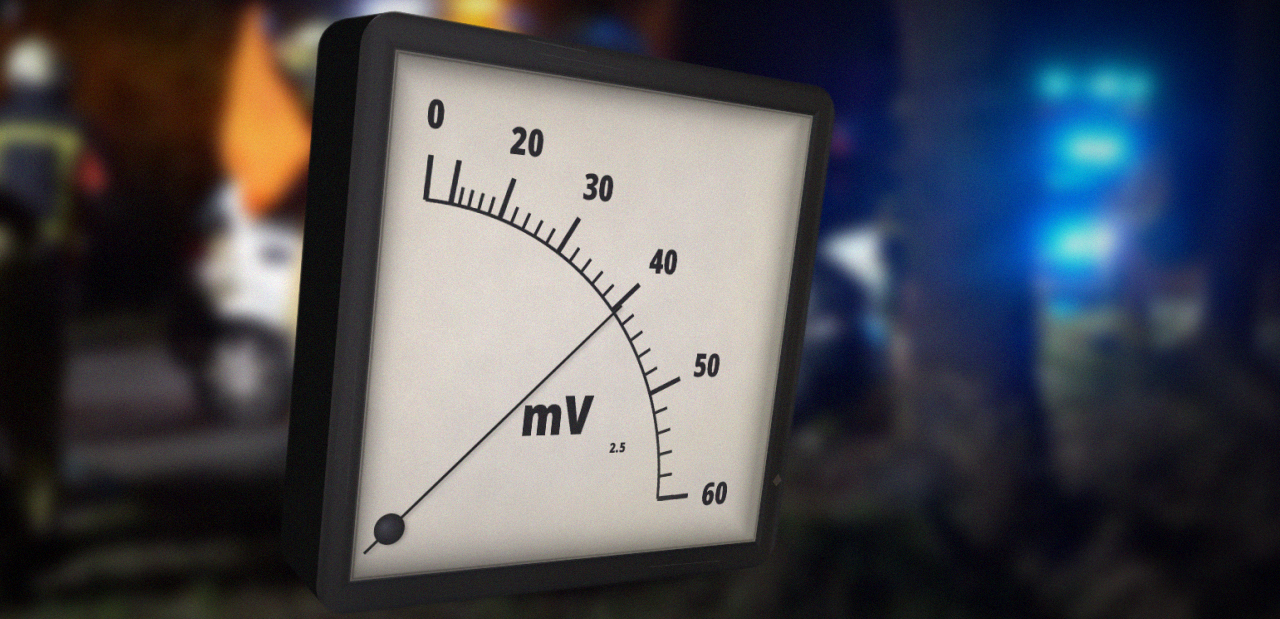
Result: 40 mV
